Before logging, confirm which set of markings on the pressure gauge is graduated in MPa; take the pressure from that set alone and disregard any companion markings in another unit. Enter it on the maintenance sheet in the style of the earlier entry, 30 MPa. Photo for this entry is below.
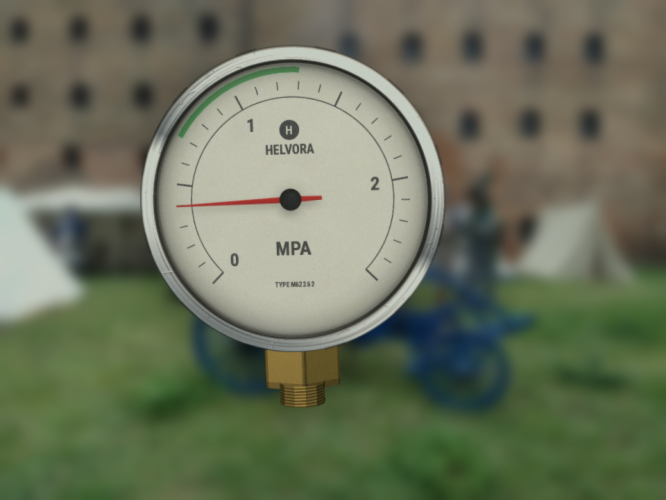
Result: 0.4 MPa
